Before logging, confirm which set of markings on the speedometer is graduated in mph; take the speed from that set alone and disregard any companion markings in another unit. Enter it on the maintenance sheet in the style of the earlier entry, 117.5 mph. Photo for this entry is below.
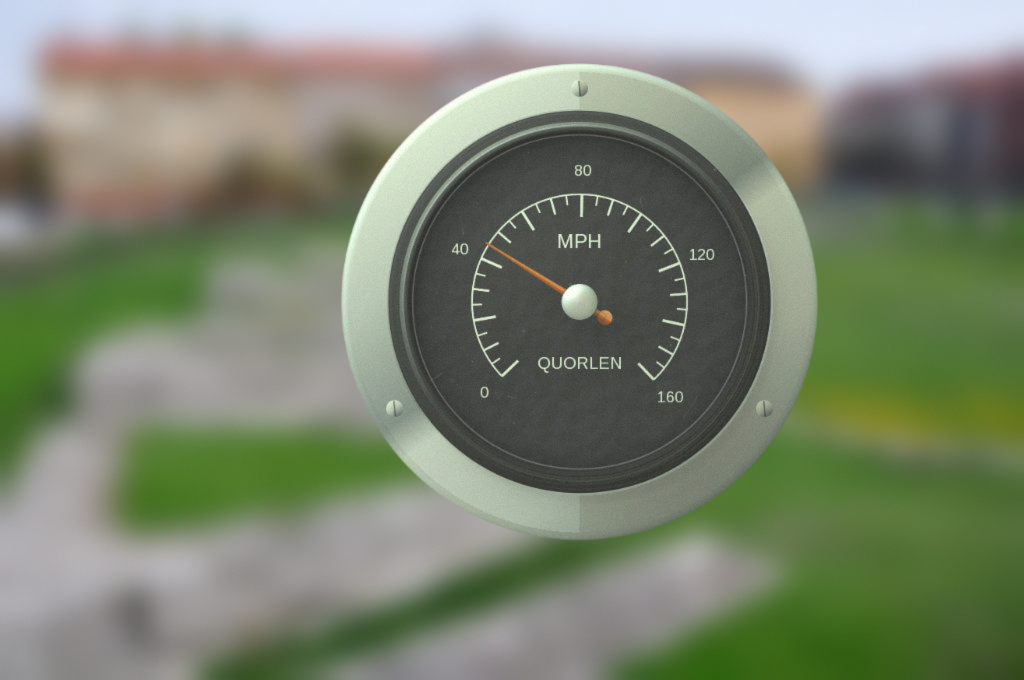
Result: 45 mph
